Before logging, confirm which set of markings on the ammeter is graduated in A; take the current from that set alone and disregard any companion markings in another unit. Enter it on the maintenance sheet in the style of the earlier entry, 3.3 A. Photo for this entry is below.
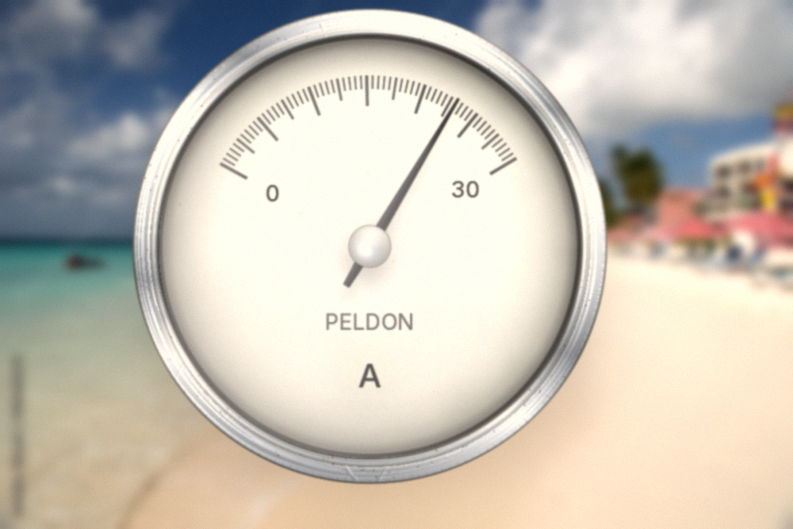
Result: 23 A
